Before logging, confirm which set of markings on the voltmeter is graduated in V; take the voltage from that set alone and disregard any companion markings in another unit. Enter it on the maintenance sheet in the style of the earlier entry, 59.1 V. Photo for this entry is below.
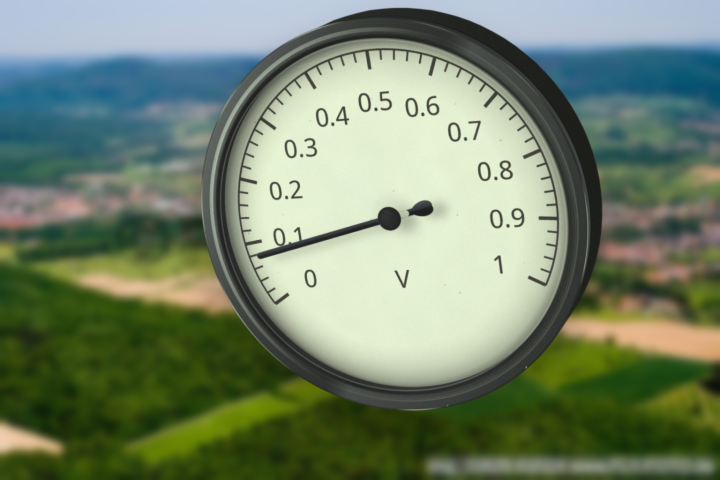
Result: 0.08 V
